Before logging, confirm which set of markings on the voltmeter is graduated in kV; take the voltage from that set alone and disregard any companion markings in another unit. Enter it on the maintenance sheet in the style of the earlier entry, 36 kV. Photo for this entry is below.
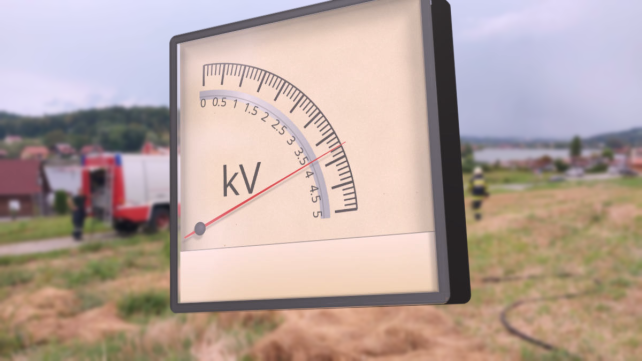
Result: 3.8 kV
